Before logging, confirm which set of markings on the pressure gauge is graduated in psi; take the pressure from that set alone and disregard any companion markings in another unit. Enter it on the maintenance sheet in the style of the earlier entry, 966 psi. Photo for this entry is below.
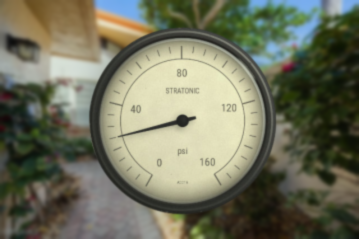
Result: 25 psi
